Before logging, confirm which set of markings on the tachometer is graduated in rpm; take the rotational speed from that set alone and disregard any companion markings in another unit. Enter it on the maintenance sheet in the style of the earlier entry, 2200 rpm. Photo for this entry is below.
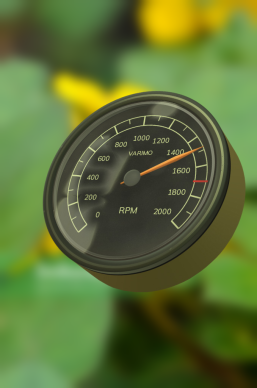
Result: 1500 rpm
